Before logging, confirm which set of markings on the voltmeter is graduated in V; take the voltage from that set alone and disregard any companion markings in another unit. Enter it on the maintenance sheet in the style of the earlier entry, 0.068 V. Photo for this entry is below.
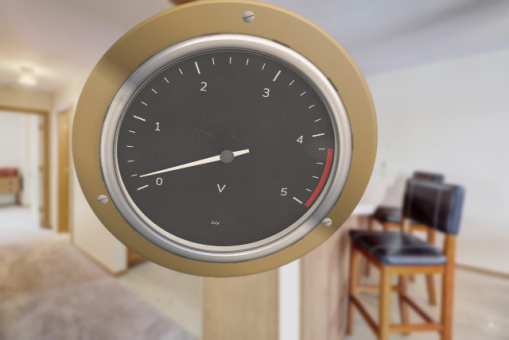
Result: 0.2 V
